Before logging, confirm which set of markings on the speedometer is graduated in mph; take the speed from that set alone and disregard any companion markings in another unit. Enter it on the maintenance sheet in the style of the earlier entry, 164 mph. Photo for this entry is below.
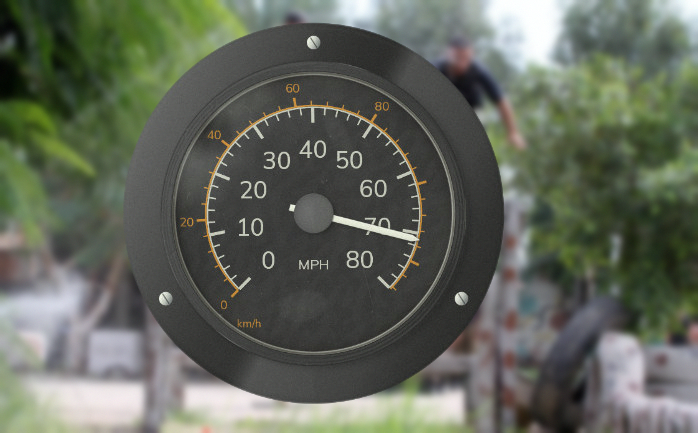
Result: 71 mph
